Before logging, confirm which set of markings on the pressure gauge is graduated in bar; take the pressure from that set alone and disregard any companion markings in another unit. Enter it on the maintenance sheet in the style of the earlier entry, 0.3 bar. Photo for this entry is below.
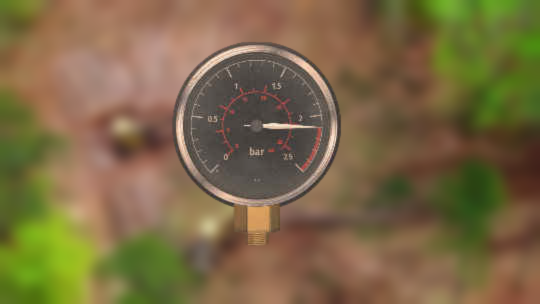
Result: 2.1 bar
